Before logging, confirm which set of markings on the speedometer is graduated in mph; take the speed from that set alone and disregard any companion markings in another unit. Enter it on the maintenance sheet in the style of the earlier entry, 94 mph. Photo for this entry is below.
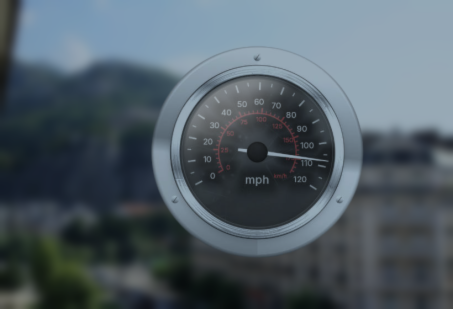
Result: 107.5 mph
